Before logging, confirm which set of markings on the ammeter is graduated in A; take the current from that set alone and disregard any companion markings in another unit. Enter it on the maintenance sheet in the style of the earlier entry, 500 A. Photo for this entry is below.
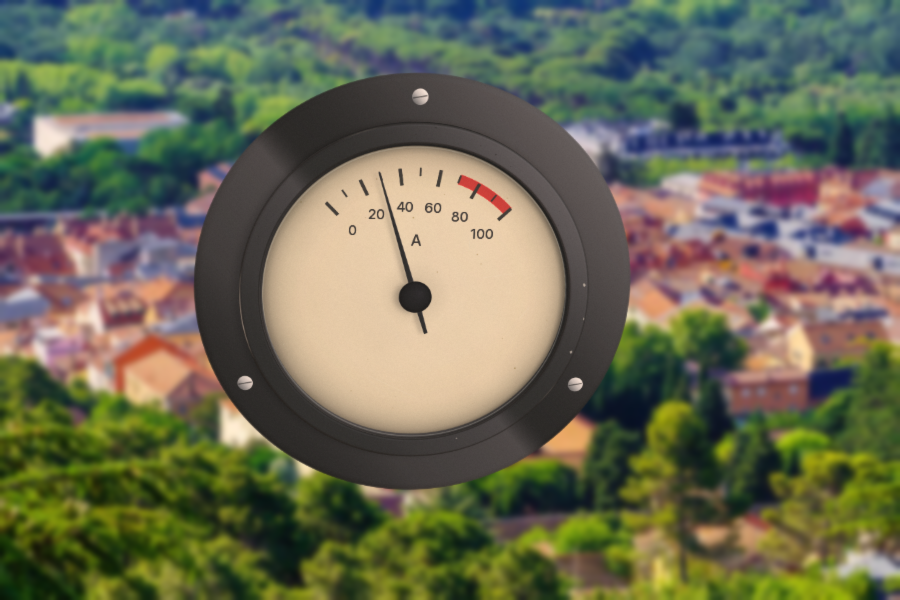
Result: 30 A
